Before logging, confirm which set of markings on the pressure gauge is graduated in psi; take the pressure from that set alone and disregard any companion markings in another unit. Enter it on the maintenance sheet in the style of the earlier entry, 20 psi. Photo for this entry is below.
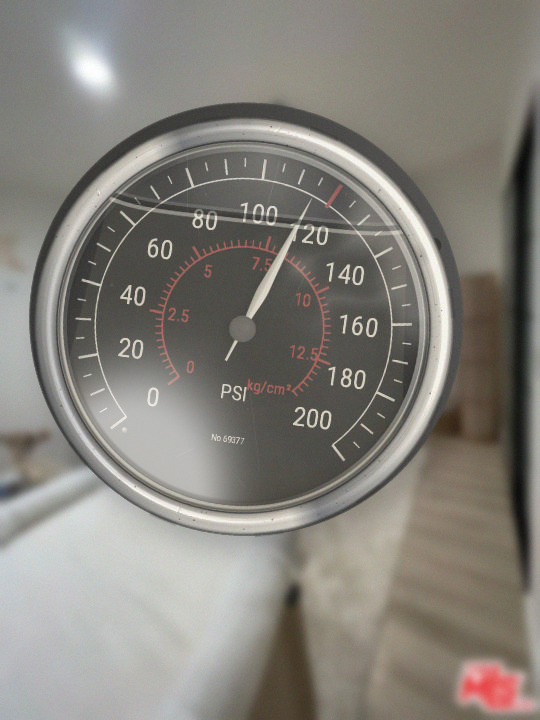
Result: 115 psi
